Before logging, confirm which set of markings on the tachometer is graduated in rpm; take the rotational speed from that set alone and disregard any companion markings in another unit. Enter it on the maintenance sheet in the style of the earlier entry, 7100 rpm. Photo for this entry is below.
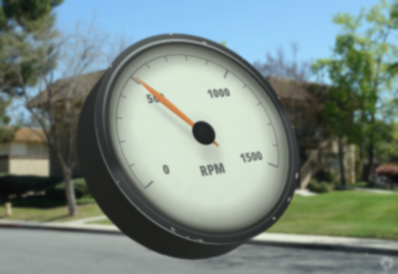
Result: 500 rpm
